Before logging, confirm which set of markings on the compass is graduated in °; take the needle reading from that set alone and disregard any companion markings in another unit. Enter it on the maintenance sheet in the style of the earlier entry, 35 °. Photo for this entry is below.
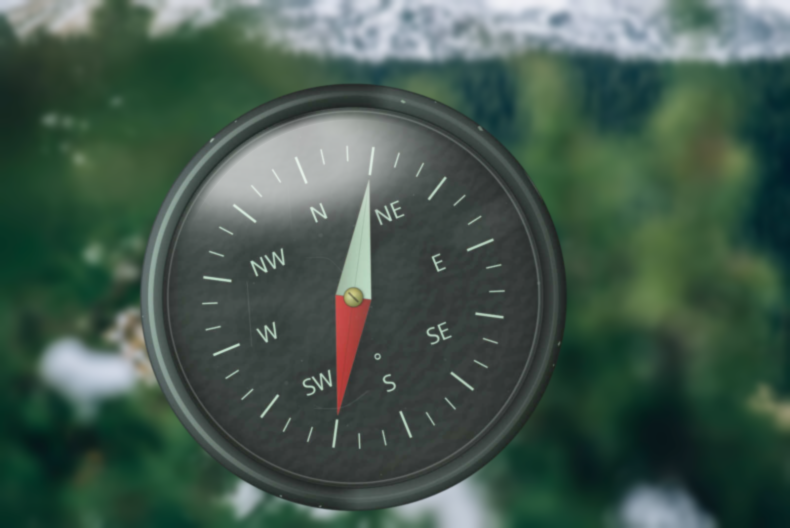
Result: 210 °
